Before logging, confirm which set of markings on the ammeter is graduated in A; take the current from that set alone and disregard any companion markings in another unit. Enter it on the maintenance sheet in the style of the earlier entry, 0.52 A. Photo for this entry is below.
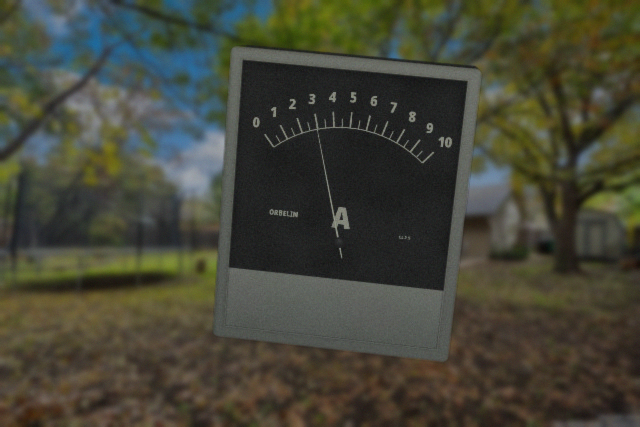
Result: 3 A
